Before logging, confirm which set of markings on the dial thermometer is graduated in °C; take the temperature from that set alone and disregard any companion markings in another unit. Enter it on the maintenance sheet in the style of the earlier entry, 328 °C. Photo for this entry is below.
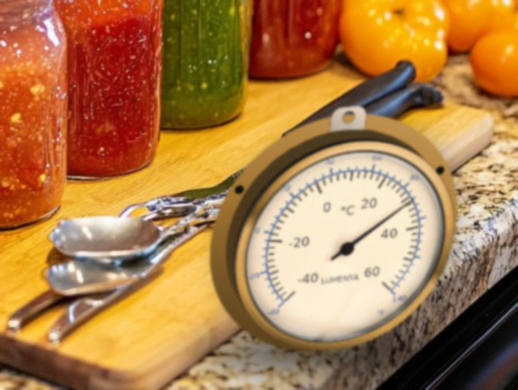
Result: 30 °C
